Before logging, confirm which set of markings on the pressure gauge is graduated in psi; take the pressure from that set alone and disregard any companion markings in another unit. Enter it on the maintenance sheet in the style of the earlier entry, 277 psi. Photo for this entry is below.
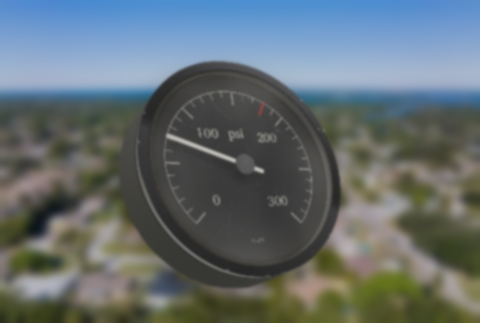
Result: 70 psi
